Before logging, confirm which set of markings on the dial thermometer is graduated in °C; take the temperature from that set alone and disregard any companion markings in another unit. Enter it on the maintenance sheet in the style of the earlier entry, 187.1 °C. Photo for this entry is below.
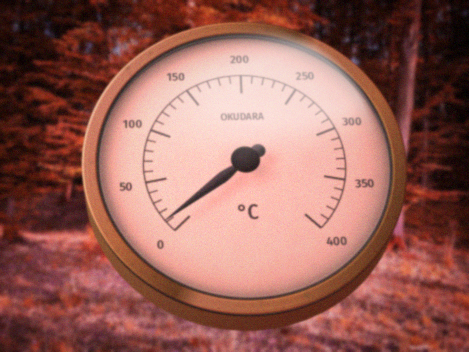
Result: 10 °C
